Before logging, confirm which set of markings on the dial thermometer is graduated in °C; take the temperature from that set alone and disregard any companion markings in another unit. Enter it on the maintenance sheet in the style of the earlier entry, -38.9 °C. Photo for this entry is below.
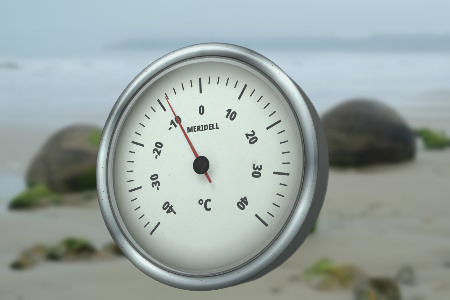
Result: -8 °C
